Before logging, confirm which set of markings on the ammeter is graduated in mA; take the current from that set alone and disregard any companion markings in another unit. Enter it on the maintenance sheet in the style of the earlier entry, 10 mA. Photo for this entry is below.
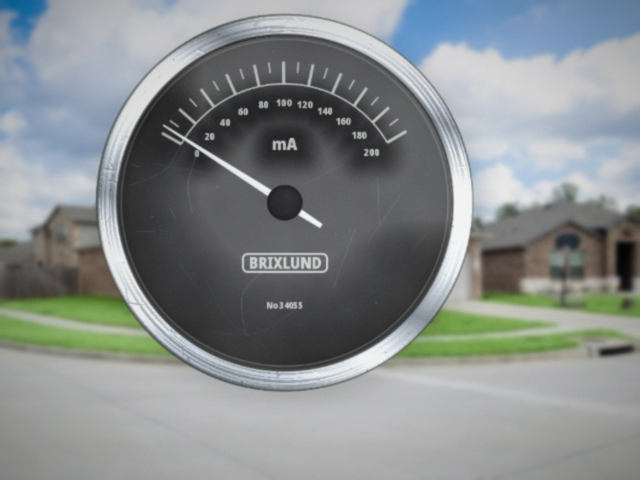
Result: 5 mA
